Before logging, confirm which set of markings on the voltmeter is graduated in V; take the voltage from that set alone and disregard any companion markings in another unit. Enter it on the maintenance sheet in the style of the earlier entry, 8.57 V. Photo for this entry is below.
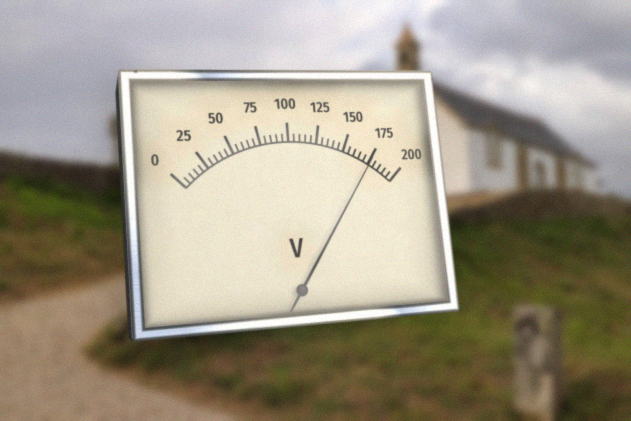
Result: 175 V
